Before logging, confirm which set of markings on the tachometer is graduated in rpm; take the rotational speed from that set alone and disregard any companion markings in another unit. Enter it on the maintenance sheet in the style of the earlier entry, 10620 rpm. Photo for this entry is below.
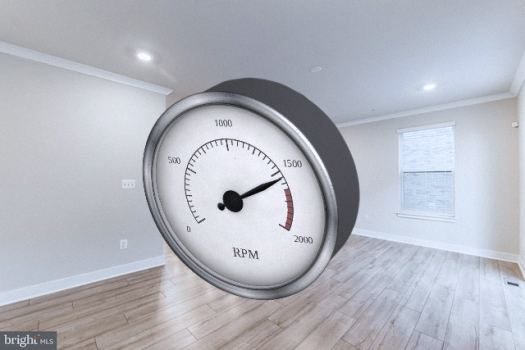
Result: 1550 rpm
